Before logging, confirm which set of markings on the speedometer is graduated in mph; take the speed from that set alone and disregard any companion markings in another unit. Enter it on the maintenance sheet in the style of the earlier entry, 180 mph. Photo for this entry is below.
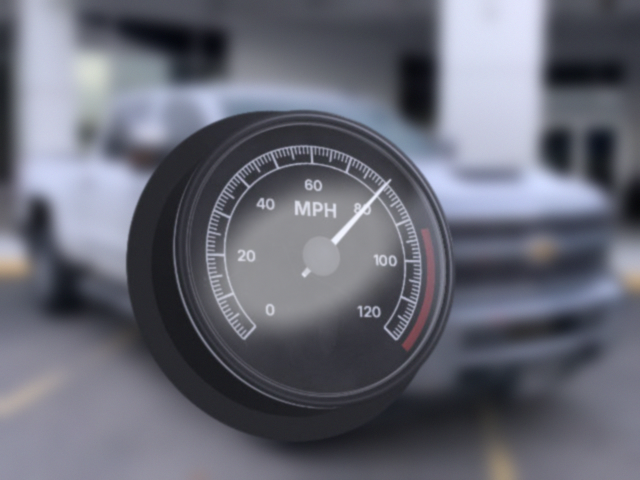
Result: 80 mph
